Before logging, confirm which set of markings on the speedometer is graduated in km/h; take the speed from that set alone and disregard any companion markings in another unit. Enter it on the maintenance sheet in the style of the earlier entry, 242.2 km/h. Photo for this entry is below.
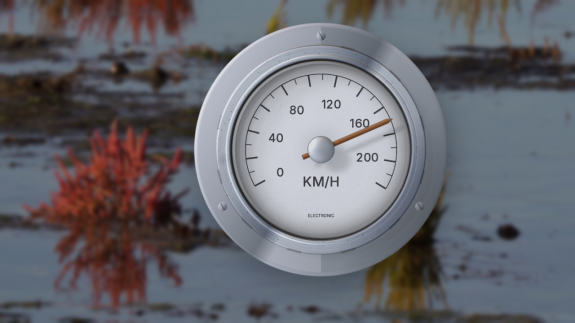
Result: 170 km/h
